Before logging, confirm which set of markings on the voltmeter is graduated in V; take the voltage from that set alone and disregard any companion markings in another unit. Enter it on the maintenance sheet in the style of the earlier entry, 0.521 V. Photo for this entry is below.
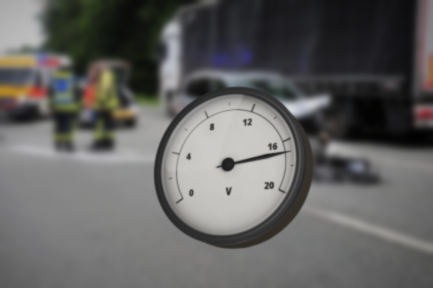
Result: 17 V
